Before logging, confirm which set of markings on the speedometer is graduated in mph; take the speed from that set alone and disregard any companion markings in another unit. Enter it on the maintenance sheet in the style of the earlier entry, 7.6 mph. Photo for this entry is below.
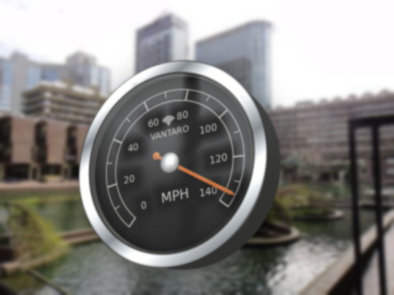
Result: 135 mph
